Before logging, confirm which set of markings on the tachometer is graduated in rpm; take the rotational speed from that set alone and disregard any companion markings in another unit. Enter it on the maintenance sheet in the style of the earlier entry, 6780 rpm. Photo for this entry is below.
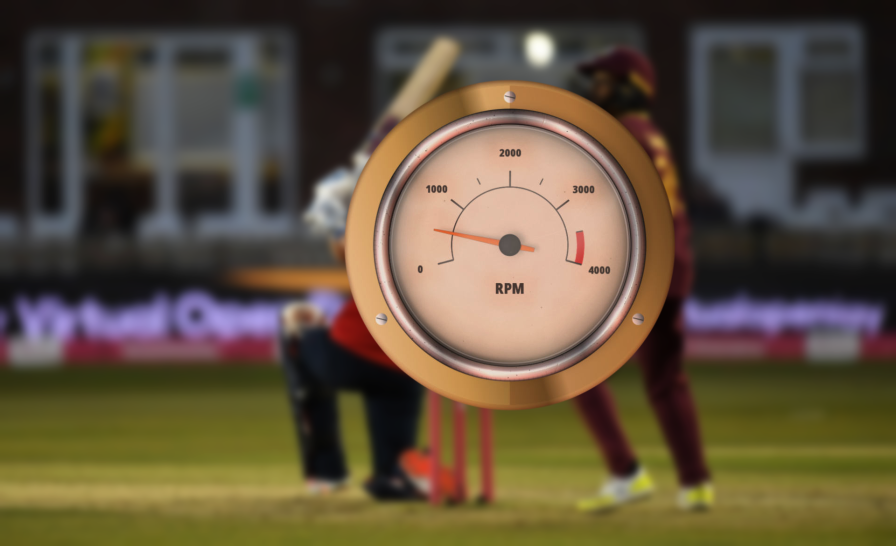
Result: 500 rpm
